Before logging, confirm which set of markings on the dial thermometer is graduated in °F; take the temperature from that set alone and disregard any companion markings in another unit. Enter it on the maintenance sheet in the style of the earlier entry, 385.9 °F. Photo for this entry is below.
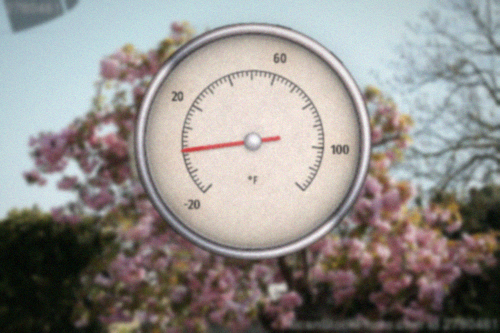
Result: 0 °F
